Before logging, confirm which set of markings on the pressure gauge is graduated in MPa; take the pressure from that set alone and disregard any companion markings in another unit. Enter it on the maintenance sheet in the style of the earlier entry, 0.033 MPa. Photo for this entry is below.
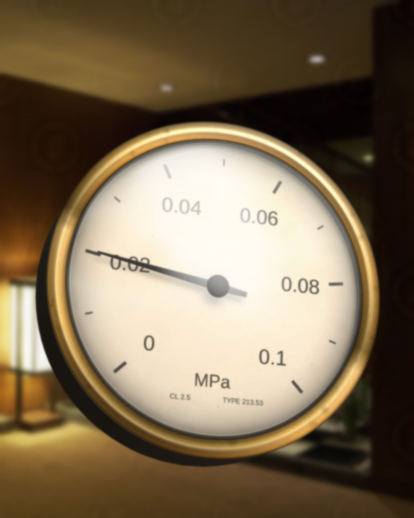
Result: 0.02 MPa
